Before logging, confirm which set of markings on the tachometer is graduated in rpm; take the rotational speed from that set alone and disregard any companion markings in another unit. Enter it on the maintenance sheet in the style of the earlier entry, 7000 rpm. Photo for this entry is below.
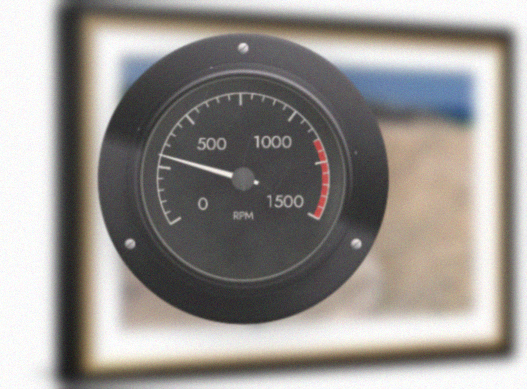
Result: 300 rpm
